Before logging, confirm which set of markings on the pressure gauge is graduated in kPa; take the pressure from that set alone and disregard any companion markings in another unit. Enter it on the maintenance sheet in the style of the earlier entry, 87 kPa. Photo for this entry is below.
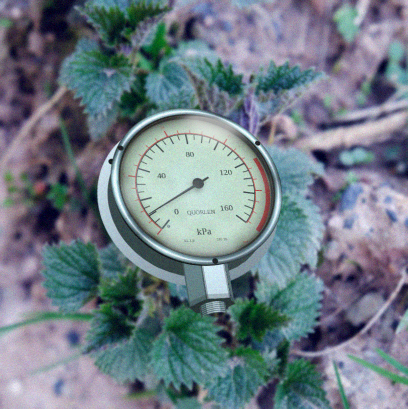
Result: 10 kPa
